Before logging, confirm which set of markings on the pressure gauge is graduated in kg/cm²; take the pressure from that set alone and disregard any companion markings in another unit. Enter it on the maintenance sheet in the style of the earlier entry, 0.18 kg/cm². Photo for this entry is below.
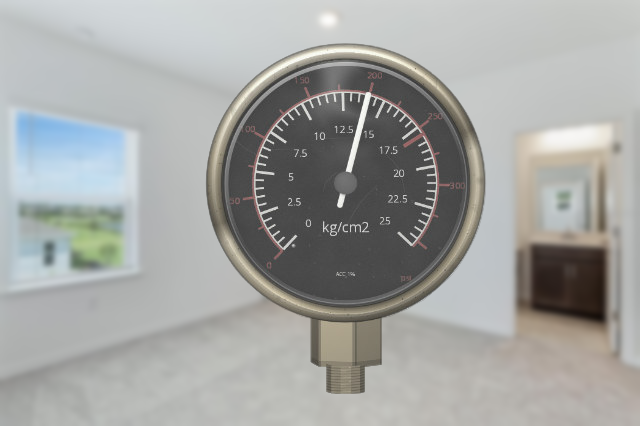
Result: 14 kg/cm²
